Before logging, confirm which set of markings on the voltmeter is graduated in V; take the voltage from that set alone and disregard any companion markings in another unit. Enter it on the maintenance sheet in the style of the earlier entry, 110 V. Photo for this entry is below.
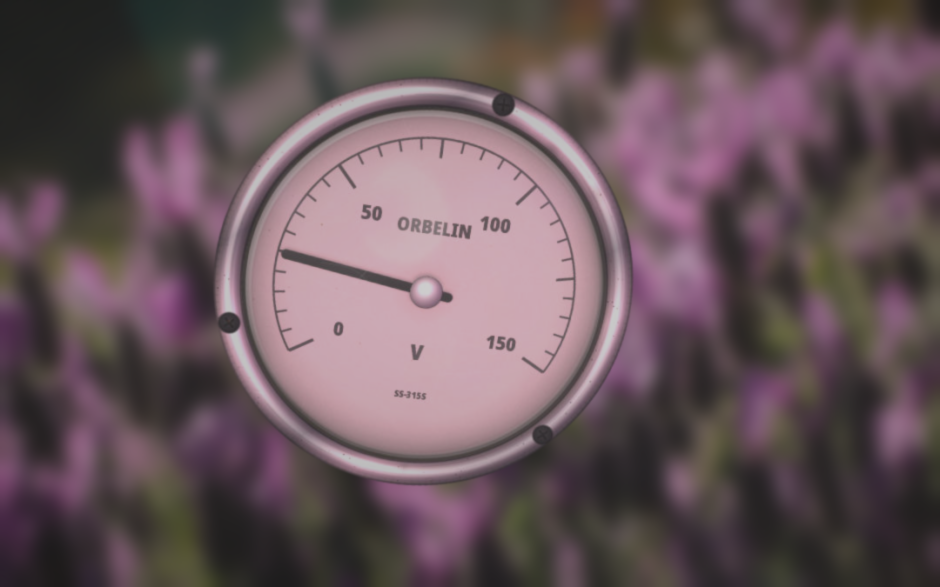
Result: 25 V
